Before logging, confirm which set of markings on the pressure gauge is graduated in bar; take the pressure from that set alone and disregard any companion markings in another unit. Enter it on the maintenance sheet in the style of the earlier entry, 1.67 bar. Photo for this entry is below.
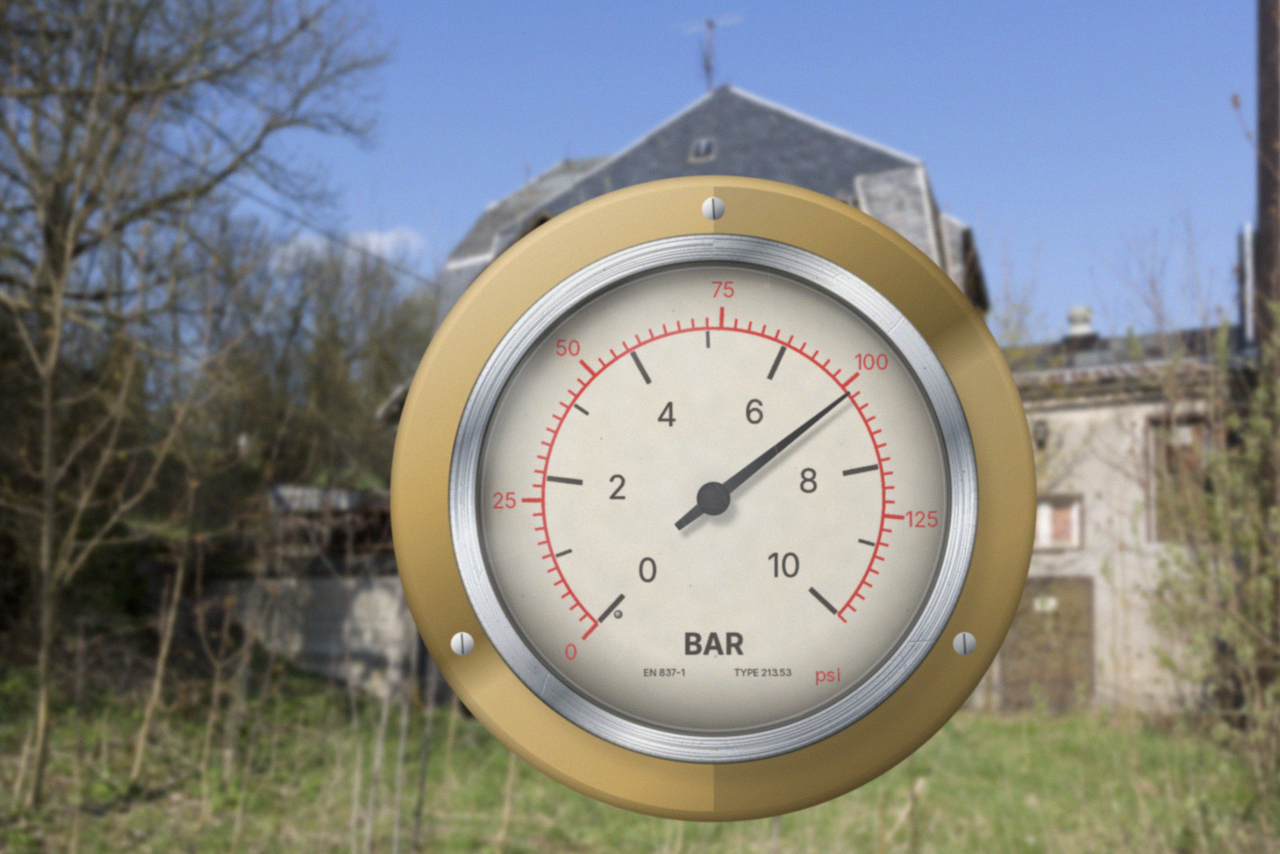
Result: 7 bar
